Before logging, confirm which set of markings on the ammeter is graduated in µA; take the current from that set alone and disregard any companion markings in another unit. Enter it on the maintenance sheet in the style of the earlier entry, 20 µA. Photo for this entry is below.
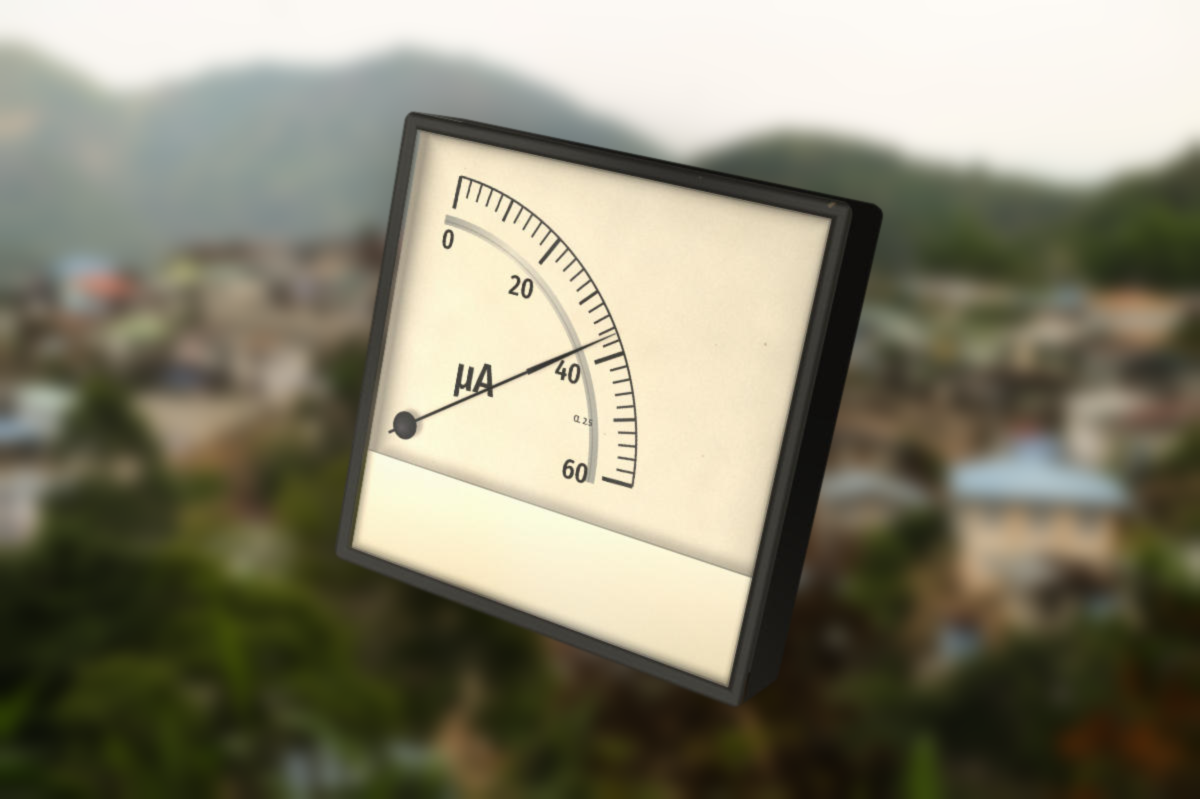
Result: 37 µA
